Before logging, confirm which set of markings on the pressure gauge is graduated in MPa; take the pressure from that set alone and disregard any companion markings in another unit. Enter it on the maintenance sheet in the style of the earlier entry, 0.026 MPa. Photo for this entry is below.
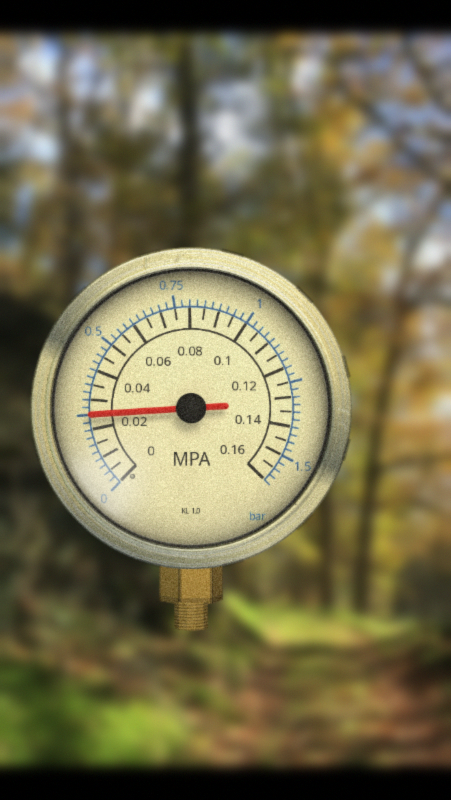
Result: 0.025 MPa
